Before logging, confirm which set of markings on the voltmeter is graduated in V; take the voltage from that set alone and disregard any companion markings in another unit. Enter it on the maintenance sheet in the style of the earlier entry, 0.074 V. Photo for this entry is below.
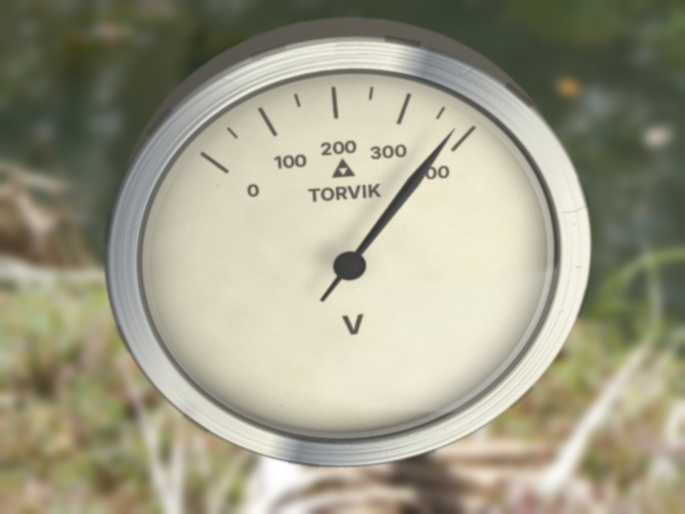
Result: 375 V
